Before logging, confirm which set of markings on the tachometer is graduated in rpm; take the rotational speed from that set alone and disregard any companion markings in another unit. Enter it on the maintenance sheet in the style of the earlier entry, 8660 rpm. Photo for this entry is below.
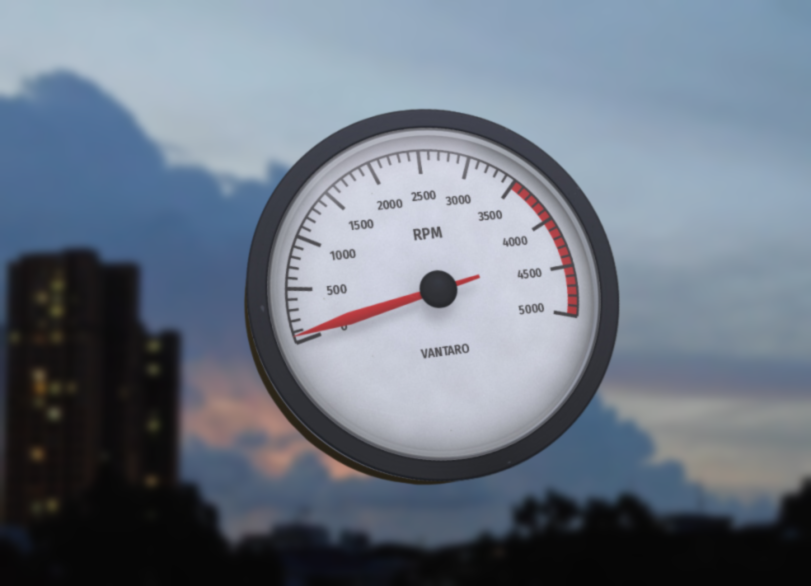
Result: 50 rpm
